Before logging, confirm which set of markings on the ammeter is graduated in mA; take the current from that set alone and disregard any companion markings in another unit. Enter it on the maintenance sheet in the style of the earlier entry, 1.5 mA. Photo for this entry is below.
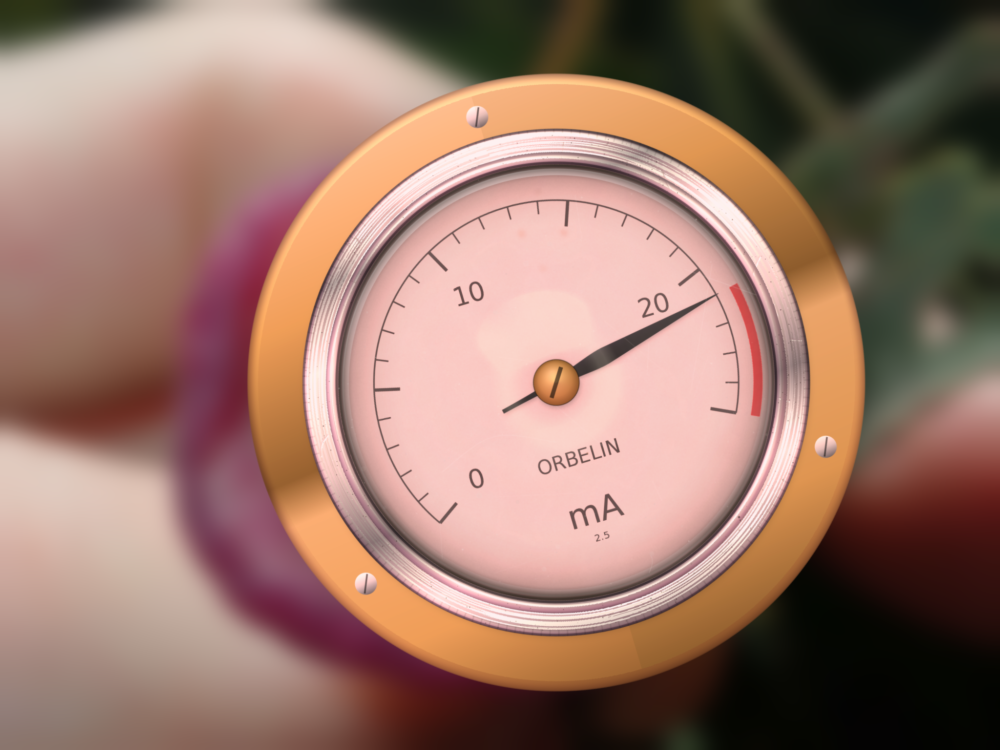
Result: 21 mA
